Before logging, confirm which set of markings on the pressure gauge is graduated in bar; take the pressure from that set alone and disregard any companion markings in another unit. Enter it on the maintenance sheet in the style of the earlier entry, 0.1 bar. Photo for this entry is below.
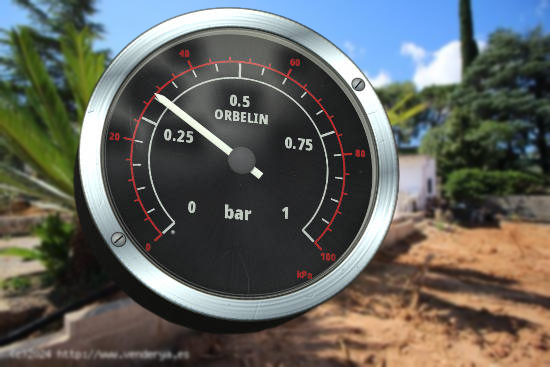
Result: 0.3 bar
